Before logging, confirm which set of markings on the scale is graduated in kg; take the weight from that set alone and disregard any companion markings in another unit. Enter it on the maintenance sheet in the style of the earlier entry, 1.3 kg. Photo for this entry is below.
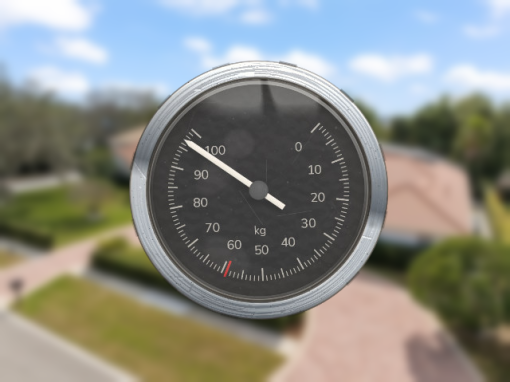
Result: 97 kg
